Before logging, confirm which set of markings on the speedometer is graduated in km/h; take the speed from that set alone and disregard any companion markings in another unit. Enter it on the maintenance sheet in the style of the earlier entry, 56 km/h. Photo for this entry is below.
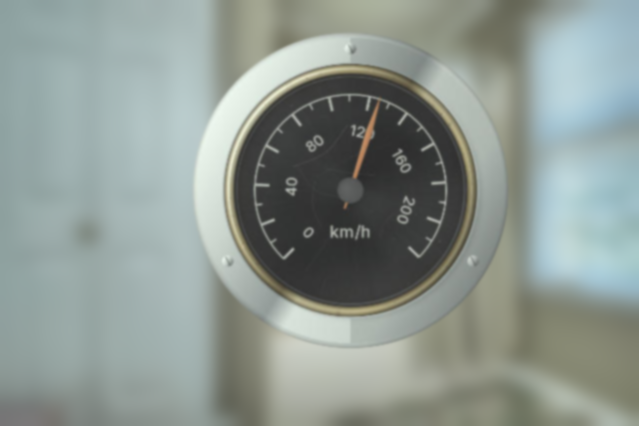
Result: 125 km/h
